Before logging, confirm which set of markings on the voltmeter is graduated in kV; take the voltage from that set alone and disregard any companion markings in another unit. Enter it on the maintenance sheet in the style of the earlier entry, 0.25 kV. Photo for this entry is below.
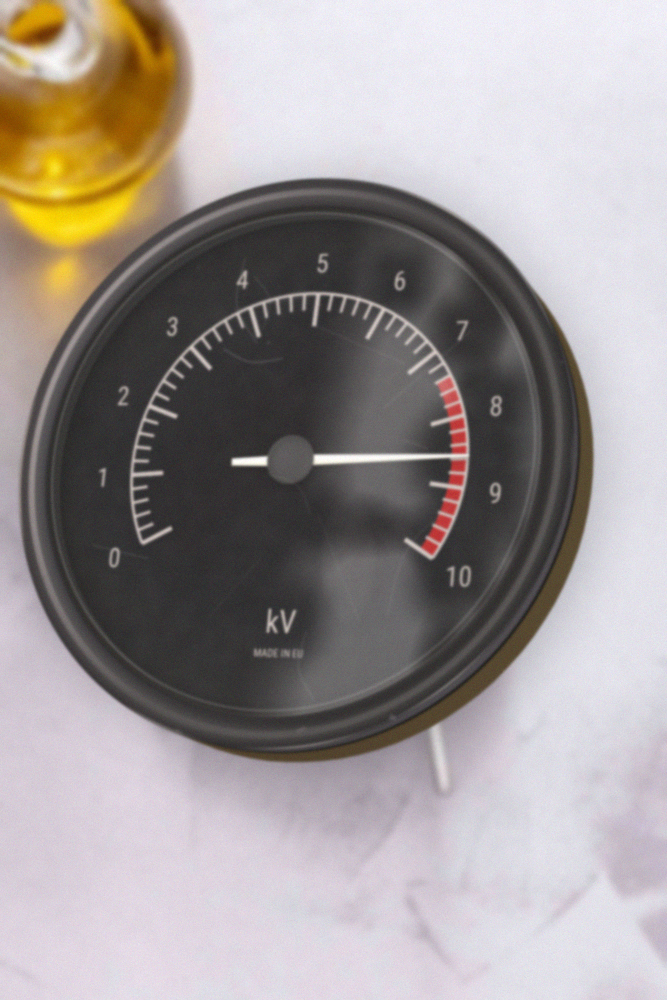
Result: 8.6 kV
